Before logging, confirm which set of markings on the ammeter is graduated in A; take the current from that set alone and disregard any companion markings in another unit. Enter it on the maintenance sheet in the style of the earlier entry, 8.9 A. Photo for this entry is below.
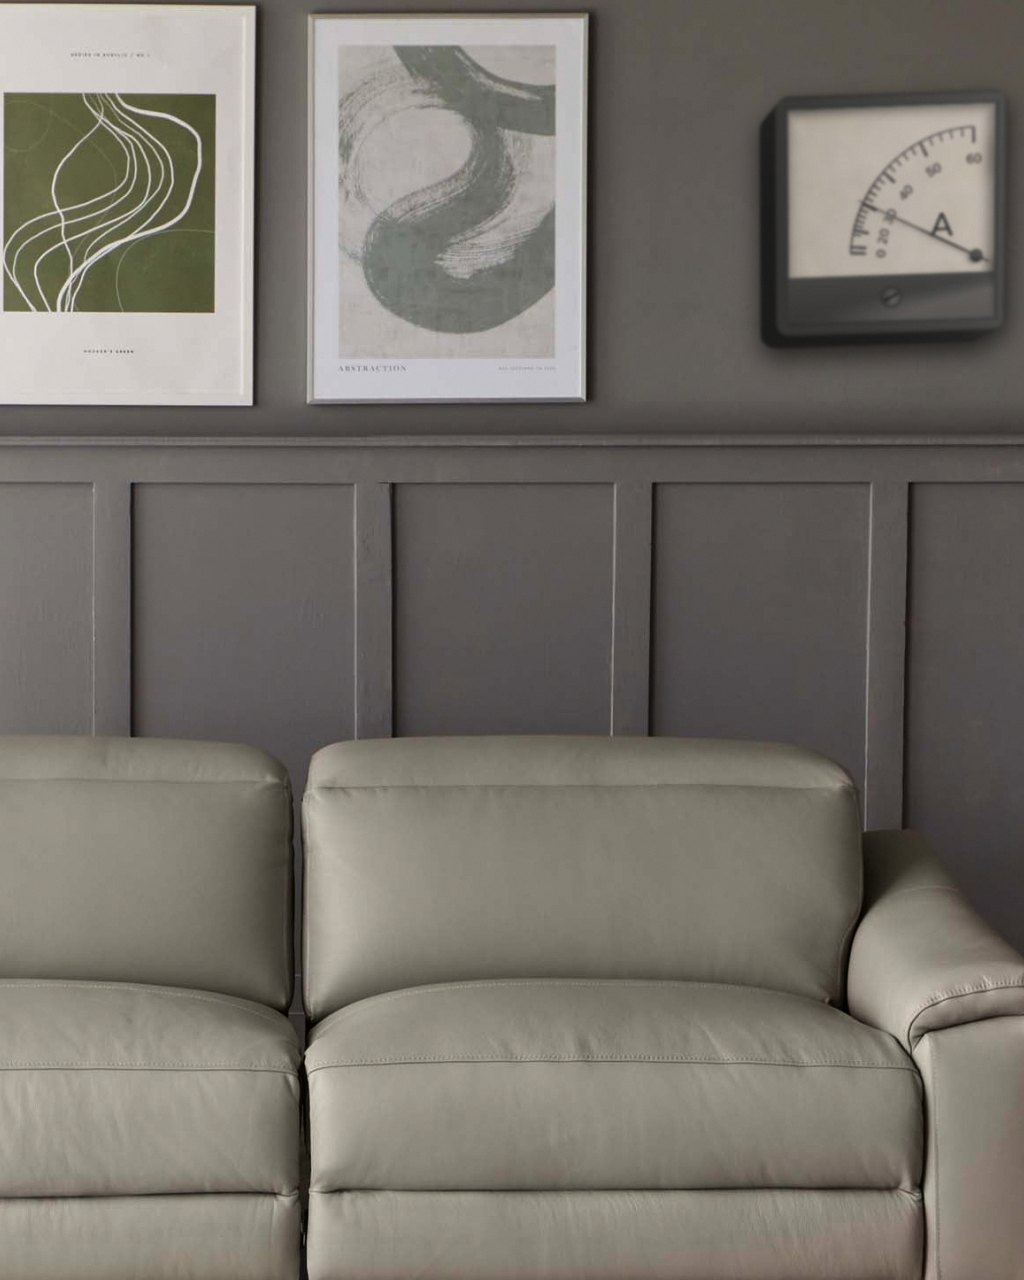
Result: 30 A
